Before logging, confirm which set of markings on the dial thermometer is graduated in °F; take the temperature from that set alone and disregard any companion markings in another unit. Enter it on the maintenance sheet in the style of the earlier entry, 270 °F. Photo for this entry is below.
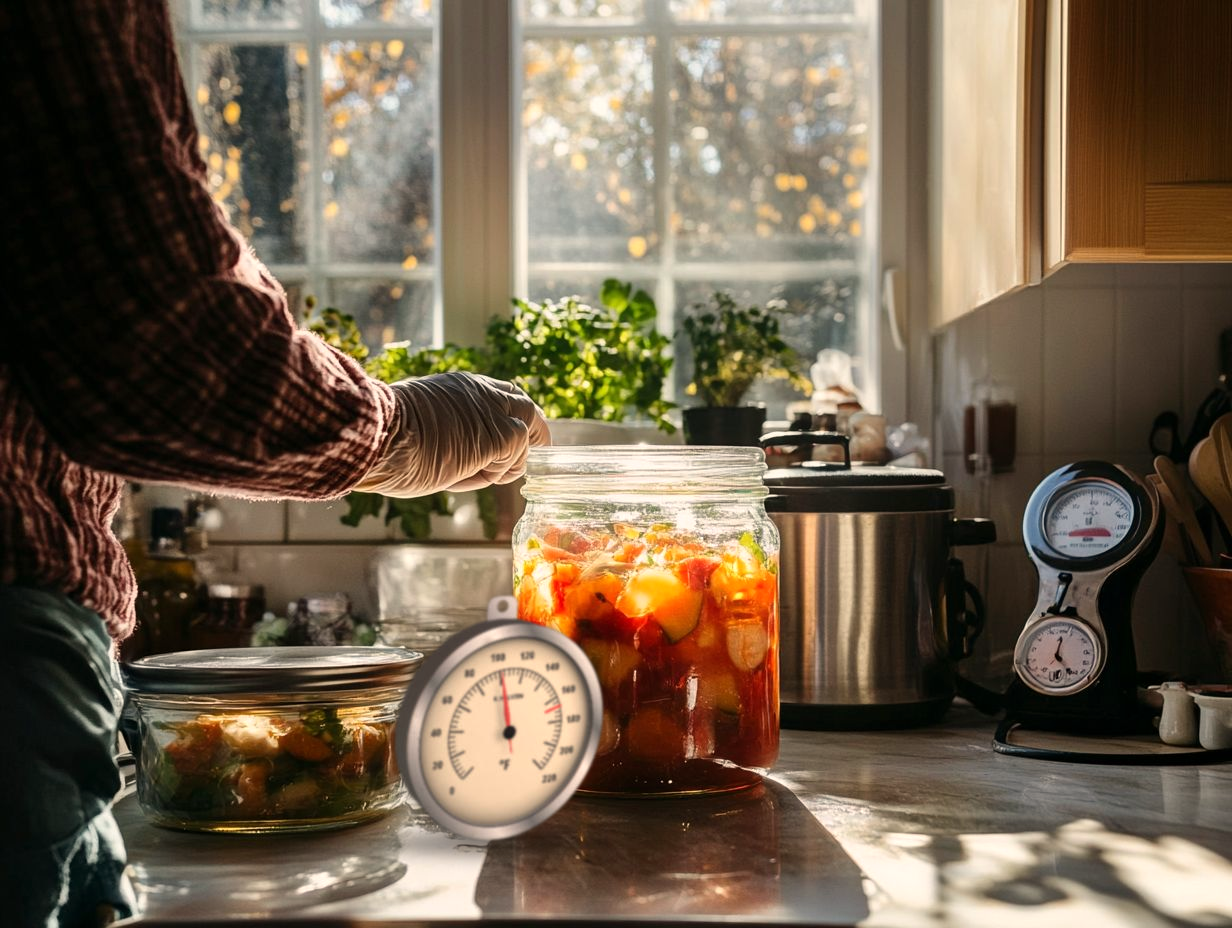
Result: 100 °F
